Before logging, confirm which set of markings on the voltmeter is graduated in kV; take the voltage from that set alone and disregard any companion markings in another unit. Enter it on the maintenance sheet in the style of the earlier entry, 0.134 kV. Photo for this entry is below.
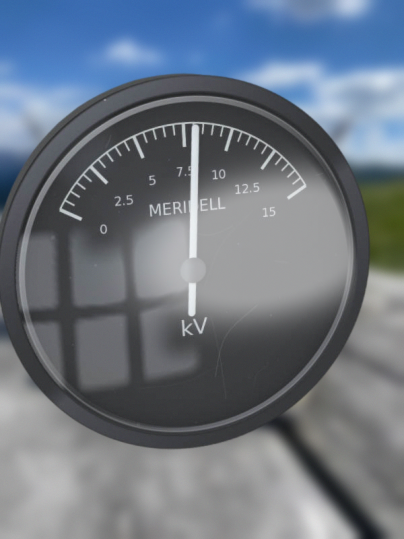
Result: 8 kV
